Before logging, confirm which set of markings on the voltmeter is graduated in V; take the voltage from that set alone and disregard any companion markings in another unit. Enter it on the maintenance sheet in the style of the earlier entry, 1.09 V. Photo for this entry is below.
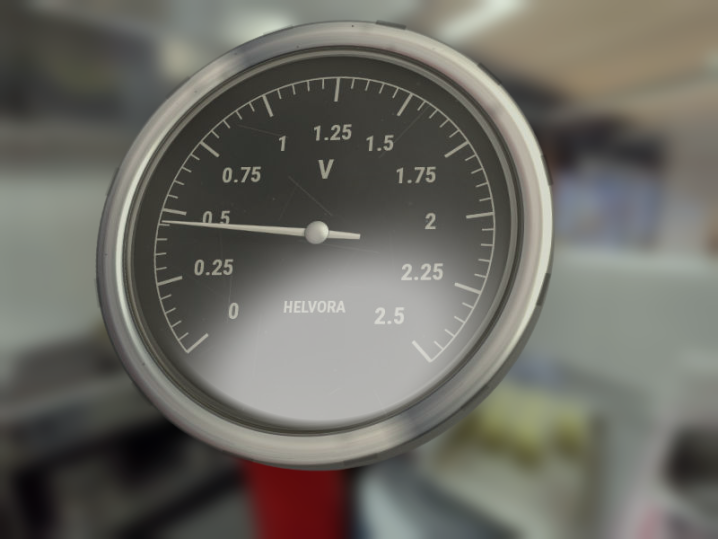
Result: 0.45 V
